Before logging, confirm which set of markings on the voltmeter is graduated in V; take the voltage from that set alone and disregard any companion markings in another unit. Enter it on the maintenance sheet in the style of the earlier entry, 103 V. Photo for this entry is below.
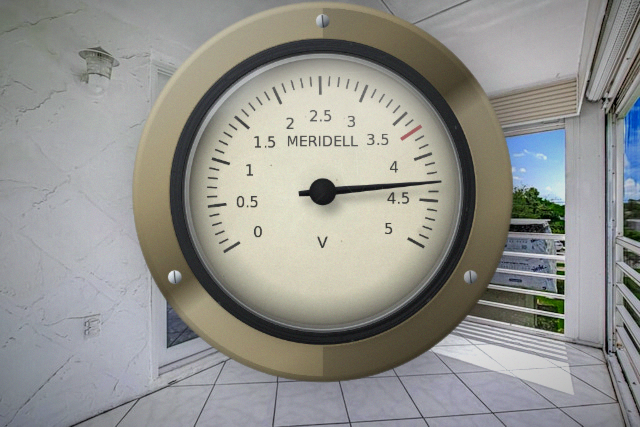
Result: 4.3 V
